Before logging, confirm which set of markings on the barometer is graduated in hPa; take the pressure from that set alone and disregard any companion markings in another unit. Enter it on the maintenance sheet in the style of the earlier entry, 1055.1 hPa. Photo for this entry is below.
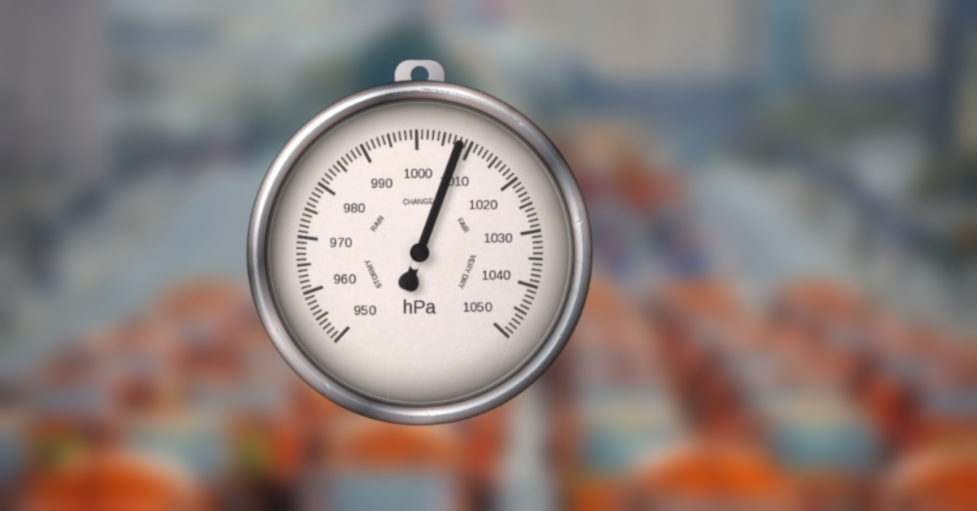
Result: 1008 hPa
